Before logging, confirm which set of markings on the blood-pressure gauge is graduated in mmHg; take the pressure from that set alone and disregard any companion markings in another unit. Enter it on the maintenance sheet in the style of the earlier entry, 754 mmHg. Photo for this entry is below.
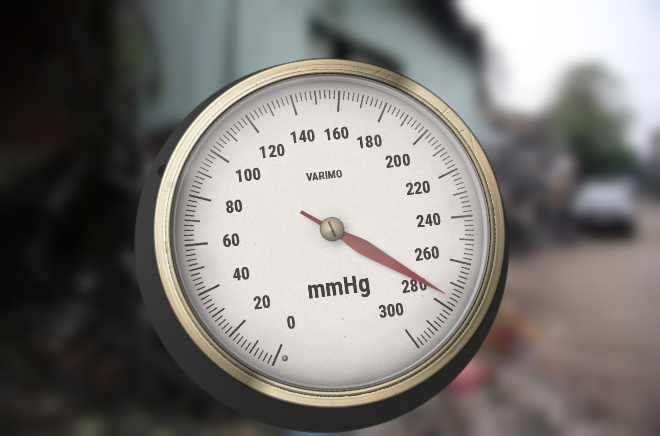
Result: 276 mmHg
